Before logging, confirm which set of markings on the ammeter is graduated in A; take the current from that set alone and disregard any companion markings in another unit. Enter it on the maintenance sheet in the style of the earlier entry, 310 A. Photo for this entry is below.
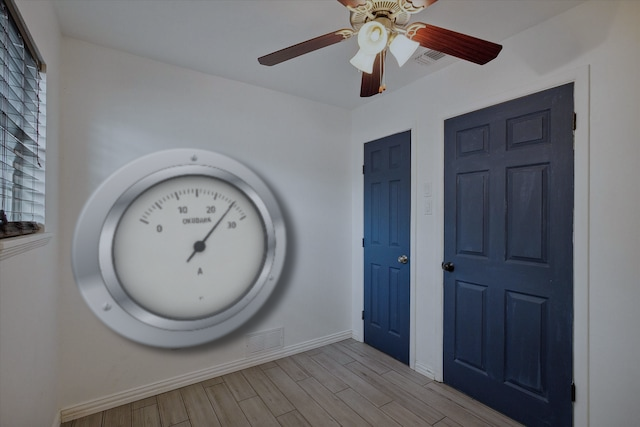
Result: 25 A
